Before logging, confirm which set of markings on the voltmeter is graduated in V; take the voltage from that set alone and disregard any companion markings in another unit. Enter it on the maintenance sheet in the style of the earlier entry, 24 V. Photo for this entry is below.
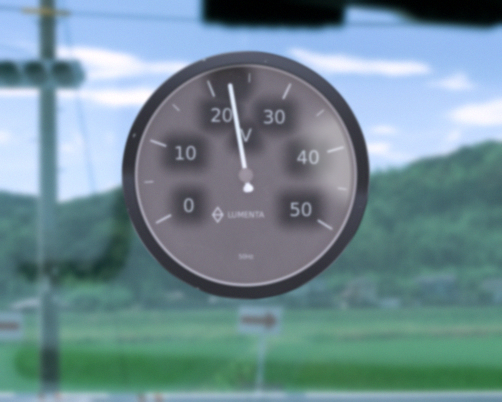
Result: 22.5 V
